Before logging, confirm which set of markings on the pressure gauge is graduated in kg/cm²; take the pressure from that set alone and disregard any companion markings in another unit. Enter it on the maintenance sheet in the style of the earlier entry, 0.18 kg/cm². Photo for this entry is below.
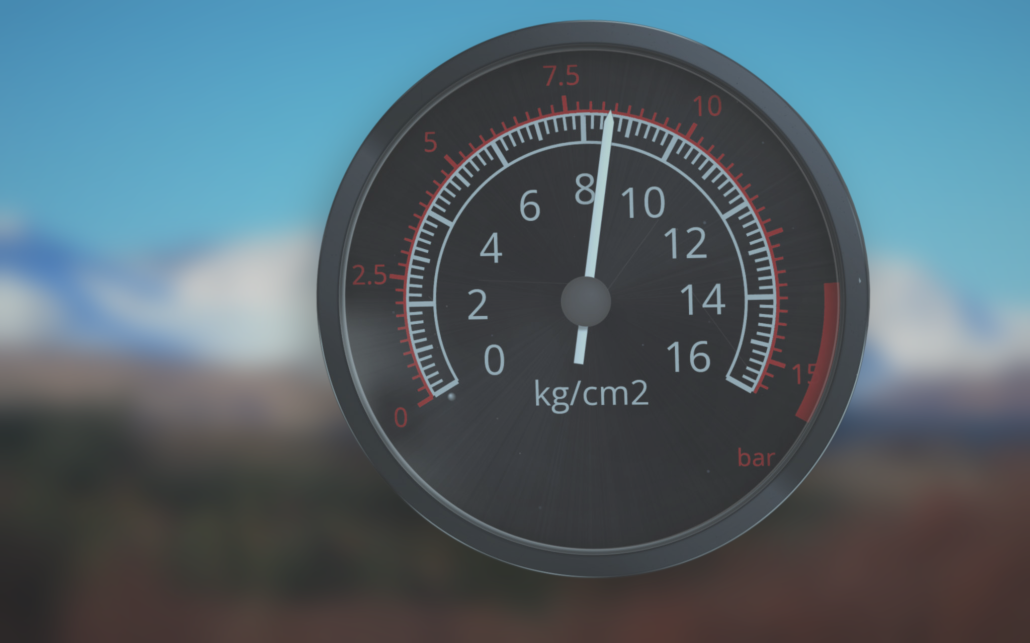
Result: 8.6 kg/cm²
